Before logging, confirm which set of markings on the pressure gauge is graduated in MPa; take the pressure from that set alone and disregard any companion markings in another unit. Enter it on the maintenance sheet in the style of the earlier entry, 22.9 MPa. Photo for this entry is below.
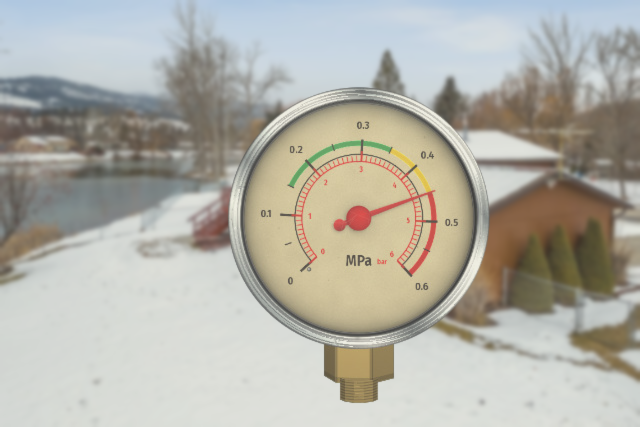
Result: 0.45 MPa
